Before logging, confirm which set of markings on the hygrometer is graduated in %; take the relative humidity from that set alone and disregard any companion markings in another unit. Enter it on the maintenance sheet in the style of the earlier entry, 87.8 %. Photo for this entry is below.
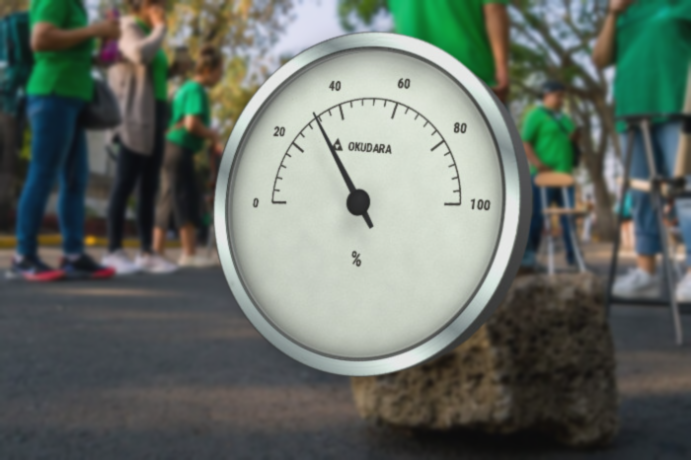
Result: 32 %
